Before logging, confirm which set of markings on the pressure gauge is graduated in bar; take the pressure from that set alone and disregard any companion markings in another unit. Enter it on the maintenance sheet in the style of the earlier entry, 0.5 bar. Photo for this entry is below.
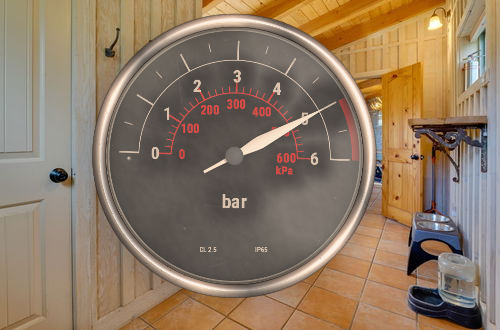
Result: 5 bar
